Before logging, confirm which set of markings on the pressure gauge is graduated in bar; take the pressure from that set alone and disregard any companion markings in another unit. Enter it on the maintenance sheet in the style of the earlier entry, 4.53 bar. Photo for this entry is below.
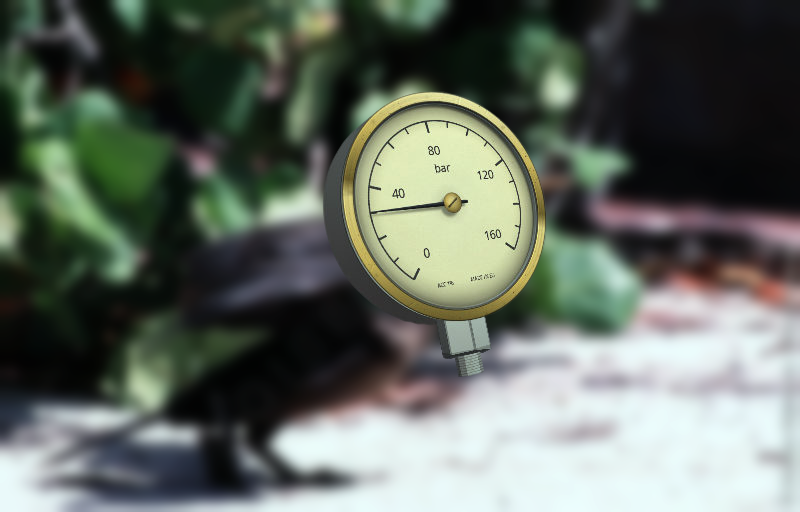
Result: 30 bar
